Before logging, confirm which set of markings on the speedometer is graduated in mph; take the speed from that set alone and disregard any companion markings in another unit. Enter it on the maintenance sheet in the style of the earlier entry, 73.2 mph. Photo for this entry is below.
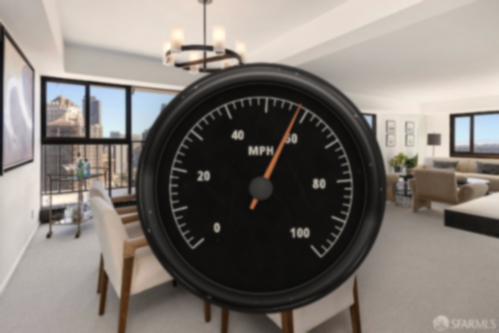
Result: 58 mph
